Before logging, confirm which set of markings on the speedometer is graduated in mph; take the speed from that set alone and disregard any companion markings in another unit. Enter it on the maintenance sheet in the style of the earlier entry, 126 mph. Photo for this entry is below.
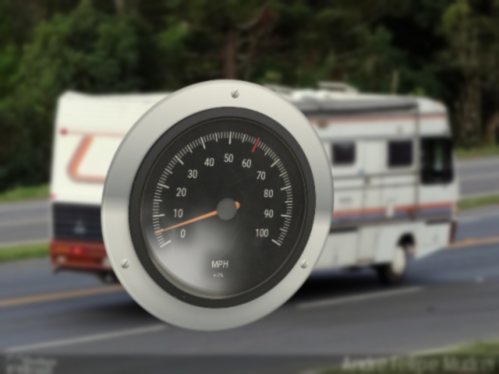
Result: 5 mph
